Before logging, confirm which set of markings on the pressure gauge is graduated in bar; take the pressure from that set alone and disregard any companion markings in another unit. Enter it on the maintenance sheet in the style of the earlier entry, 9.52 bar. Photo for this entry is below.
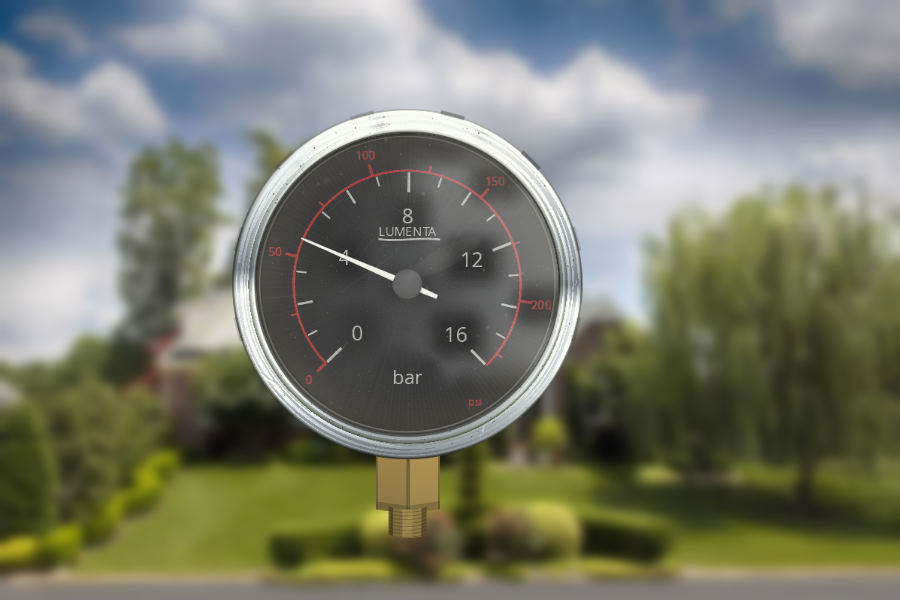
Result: 4 bar
